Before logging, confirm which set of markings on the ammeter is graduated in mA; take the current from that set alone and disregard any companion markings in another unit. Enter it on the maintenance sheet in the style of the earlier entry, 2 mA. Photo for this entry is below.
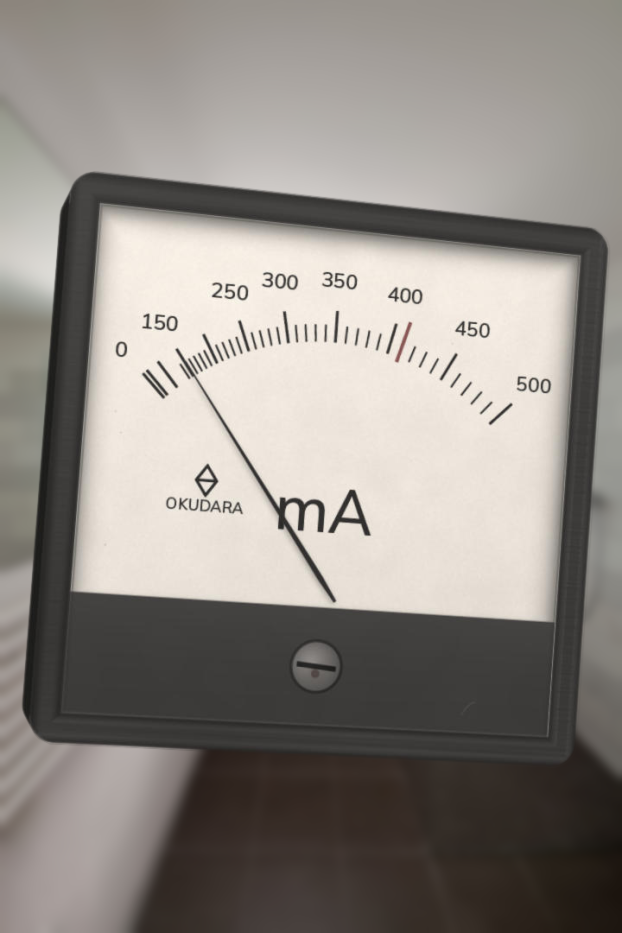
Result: 150 mA
